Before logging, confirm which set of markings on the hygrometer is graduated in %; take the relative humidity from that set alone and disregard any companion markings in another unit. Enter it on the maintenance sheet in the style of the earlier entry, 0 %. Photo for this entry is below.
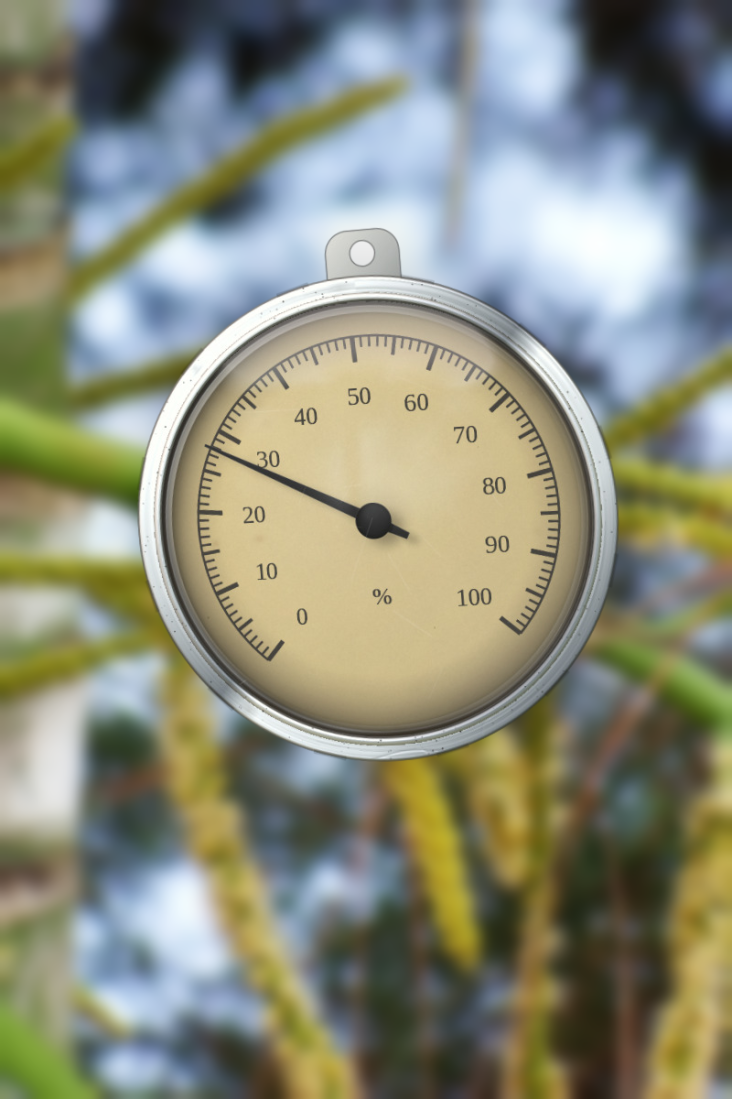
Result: 28 %
